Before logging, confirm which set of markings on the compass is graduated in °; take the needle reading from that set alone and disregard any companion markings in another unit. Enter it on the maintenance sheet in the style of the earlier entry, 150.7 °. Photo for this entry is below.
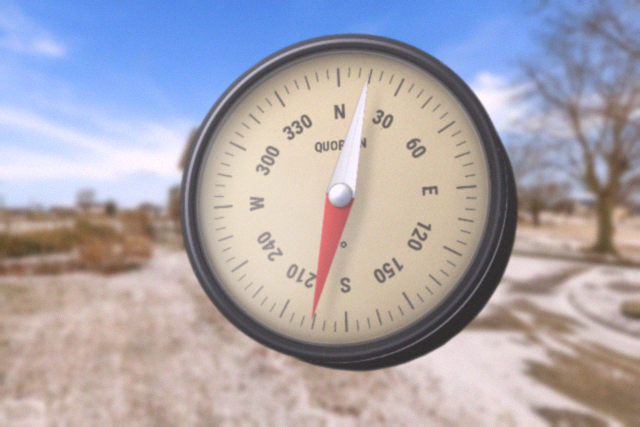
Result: 195 °
